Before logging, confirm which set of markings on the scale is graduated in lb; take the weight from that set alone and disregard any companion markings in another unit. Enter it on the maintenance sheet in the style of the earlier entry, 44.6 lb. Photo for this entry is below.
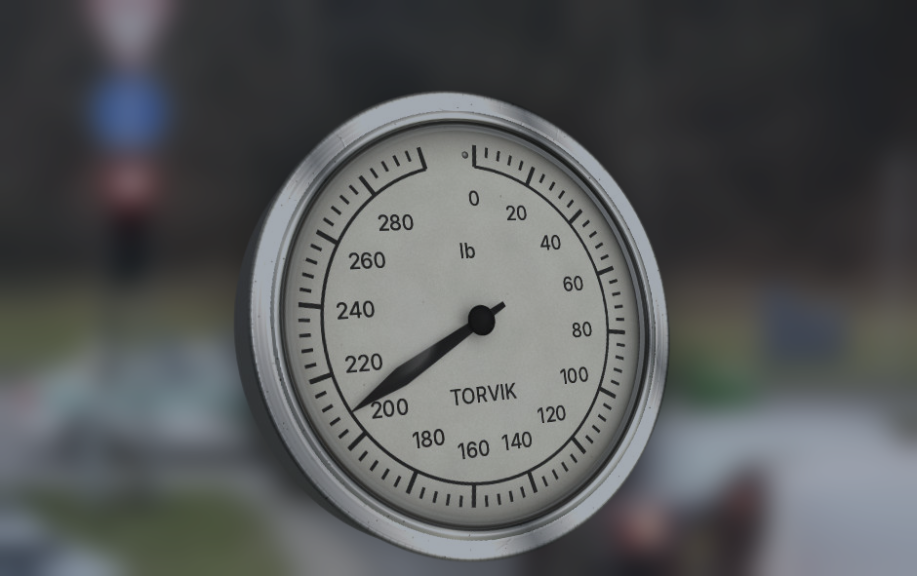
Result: 208 lb
